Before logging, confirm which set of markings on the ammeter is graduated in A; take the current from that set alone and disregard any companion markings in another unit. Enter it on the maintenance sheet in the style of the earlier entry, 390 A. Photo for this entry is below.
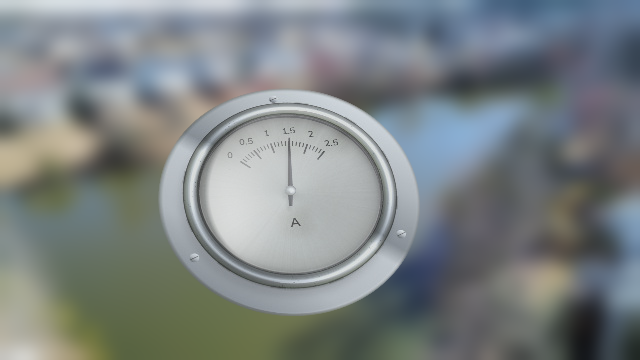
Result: 1.5 A
